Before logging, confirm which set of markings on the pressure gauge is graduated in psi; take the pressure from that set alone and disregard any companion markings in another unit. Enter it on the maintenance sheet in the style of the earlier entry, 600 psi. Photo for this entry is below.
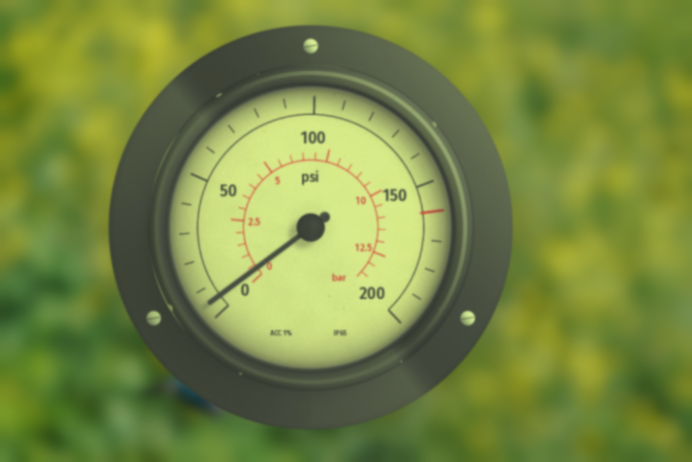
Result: 5 psi
